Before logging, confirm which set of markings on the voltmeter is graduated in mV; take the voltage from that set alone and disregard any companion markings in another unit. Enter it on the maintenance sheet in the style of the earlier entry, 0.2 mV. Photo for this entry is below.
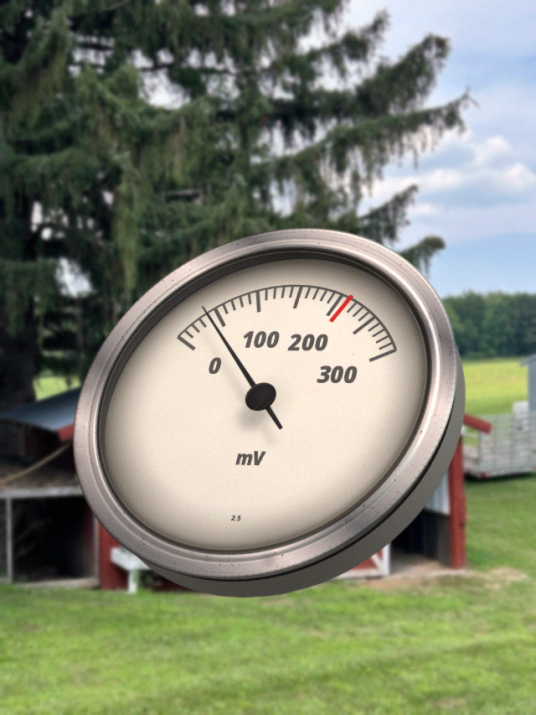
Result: 40 mV
